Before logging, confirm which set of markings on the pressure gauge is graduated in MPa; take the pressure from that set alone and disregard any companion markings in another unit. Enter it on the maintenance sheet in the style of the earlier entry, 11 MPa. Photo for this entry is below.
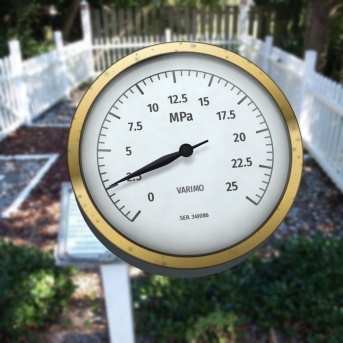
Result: 2.5 MPa
